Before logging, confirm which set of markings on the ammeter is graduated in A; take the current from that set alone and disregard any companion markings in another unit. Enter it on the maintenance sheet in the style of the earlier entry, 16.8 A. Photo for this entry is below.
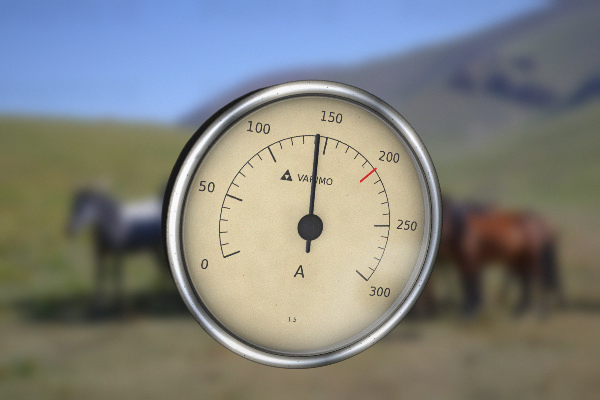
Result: 140 A
